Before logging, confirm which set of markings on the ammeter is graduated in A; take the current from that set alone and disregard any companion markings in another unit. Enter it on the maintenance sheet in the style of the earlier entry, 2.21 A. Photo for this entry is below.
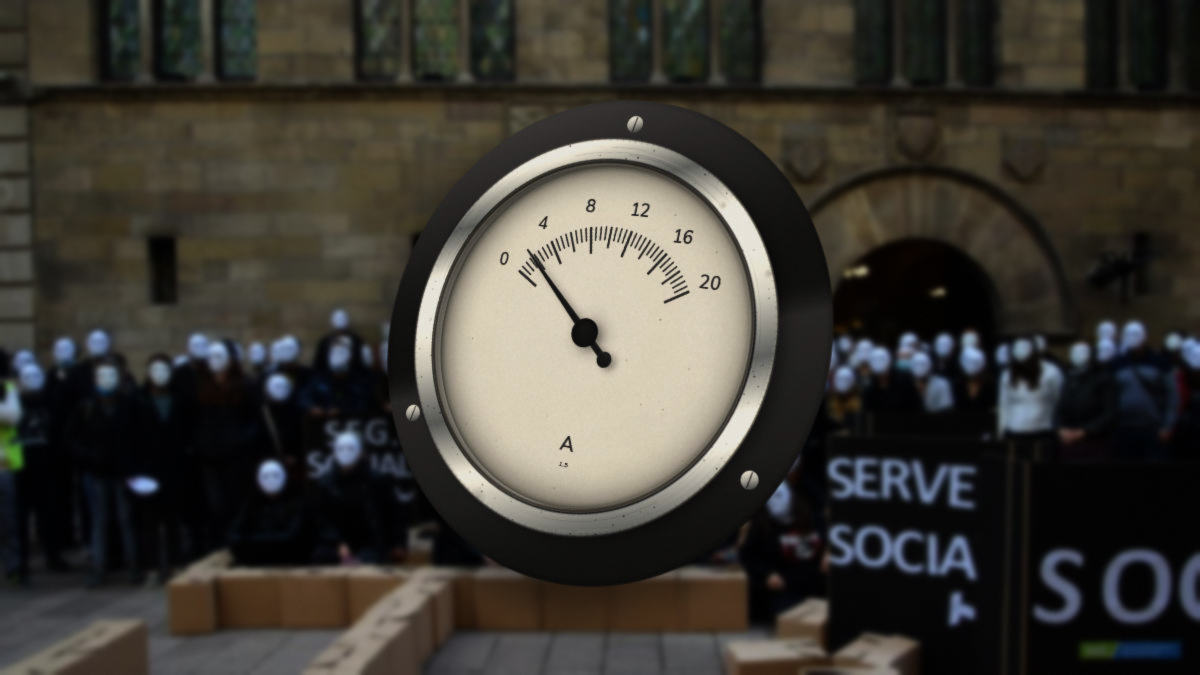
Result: 2 A
